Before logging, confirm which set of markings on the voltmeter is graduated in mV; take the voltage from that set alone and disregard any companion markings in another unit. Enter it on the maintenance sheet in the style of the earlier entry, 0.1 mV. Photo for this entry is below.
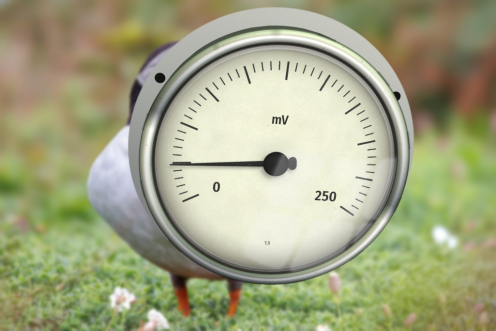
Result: 25 mV
